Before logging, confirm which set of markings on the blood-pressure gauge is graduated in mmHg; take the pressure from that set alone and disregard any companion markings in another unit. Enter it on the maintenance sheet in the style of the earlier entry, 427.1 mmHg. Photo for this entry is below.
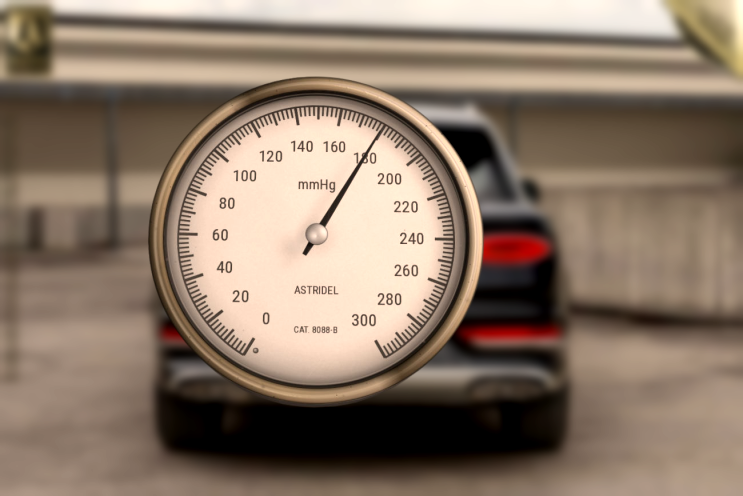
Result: 180 mmHg
